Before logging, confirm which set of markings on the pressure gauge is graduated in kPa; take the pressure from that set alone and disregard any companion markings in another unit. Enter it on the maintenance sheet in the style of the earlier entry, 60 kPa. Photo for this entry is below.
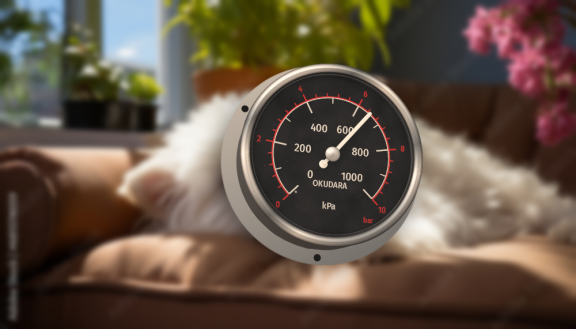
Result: 650 kPa
